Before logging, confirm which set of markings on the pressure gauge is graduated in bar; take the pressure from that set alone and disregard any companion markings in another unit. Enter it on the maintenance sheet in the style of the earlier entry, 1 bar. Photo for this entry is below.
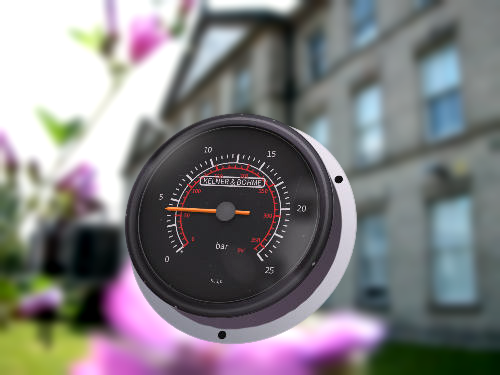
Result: 4 bar
